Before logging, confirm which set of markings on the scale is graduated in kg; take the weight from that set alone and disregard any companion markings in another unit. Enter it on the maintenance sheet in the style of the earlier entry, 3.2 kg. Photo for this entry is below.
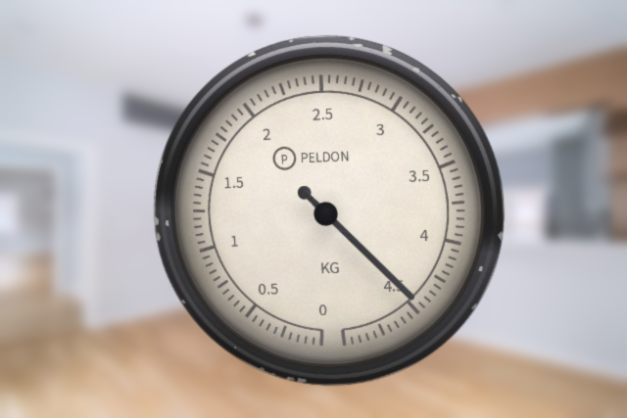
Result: 4.45 kg
